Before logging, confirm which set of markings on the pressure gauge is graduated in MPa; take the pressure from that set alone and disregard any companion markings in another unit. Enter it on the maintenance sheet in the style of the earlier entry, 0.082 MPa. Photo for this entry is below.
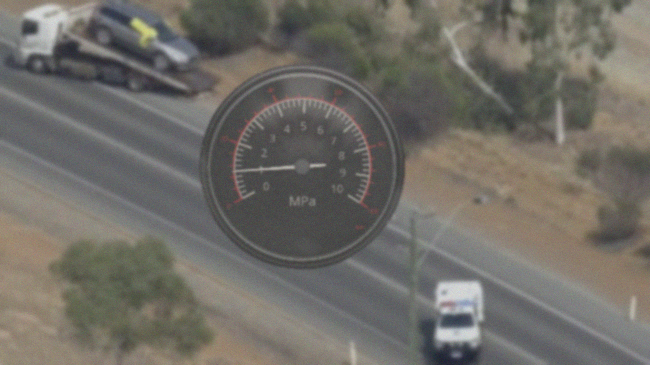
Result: 1 MPa
